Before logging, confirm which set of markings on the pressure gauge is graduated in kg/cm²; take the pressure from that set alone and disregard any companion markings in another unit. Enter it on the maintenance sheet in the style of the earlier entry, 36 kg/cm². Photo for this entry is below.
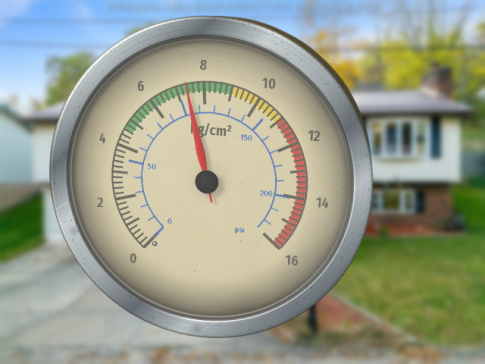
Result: 7.4 kg/cm²
